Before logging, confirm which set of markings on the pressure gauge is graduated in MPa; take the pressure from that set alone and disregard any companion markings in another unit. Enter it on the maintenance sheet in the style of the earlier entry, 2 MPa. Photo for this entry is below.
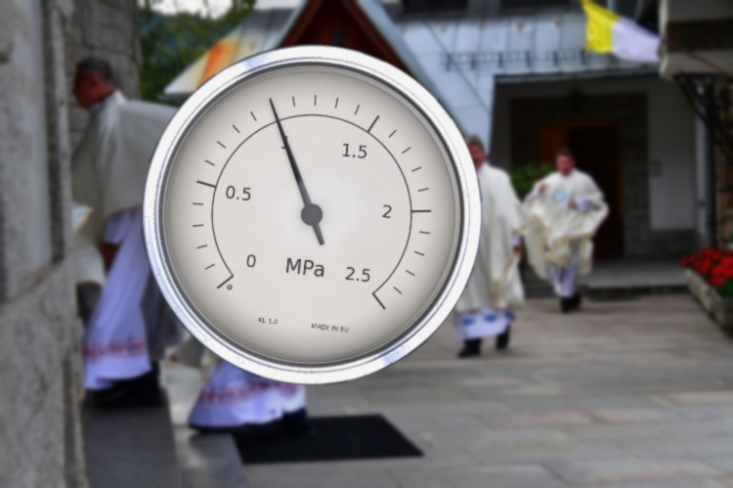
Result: 1 MPa
